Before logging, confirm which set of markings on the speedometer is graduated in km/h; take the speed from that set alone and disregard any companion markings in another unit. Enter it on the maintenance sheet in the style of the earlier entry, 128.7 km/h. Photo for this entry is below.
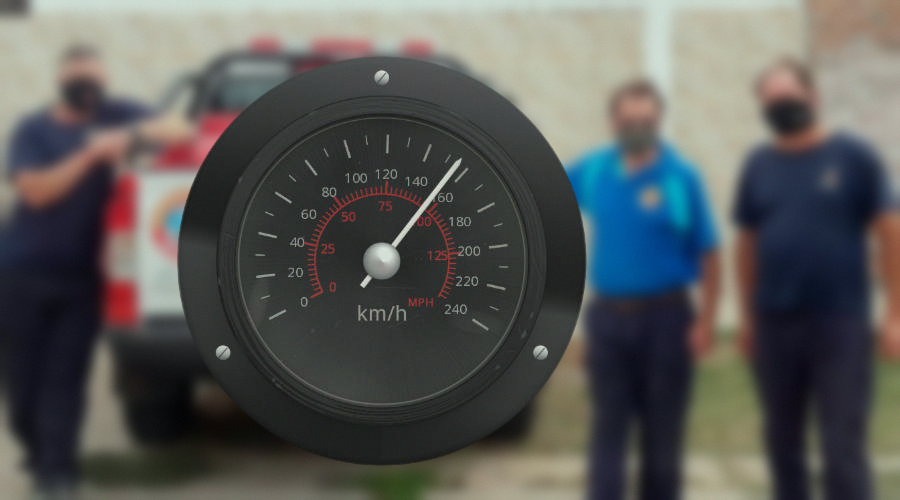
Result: 155 km/h
